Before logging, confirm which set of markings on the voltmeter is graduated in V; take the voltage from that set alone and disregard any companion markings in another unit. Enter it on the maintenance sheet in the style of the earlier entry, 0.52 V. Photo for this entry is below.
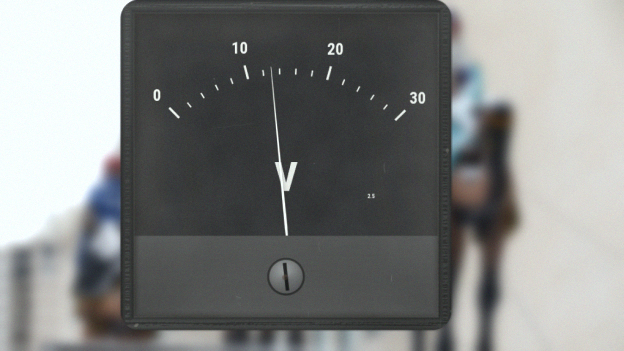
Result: 13 V
